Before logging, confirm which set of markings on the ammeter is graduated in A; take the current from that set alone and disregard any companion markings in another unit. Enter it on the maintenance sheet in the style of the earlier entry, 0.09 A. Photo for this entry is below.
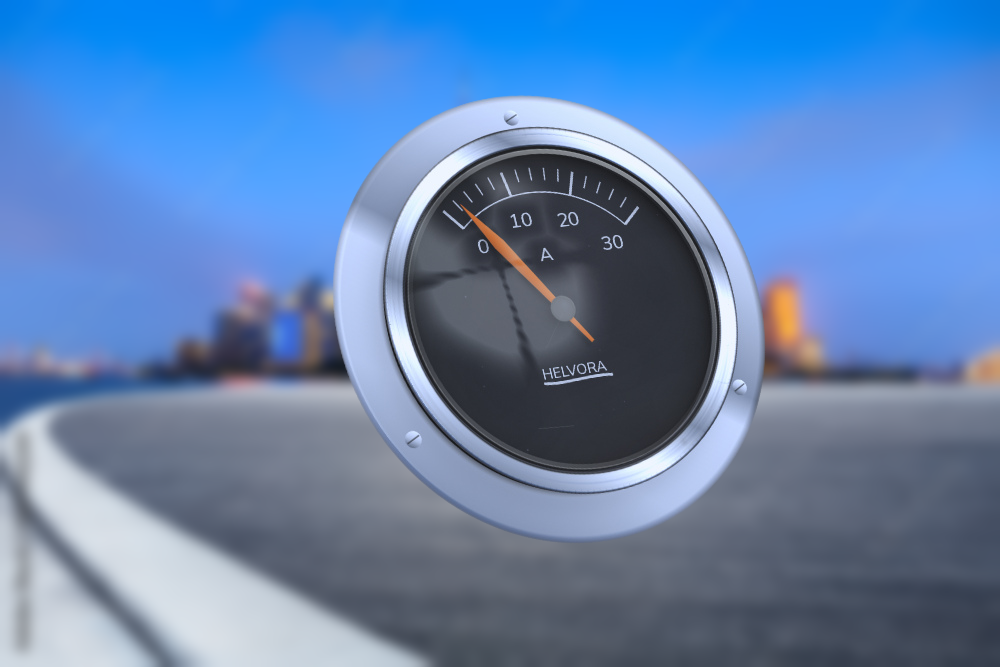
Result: 2 A
